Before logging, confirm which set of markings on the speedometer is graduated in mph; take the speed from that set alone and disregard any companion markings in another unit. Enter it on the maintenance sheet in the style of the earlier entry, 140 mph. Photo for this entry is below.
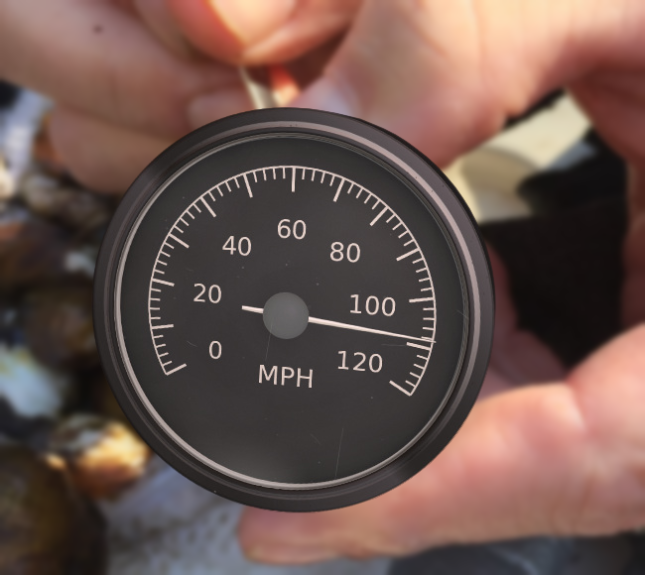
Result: 108 mph
